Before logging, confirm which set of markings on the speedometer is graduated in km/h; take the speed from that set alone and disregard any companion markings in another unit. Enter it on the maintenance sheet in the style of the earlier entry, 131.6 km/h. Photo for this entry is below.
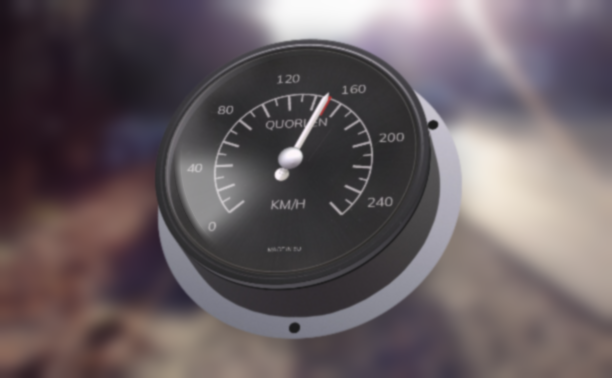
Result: 150 km/h
